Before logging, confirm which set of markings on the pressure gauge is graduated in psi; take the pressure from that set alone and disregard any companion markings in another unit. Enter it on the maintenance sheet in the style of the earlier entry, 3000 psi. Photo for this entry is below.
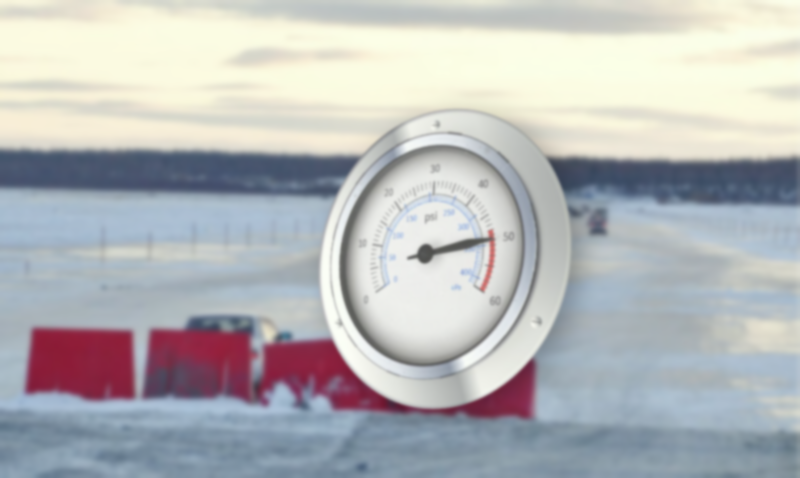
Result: 50 psi
